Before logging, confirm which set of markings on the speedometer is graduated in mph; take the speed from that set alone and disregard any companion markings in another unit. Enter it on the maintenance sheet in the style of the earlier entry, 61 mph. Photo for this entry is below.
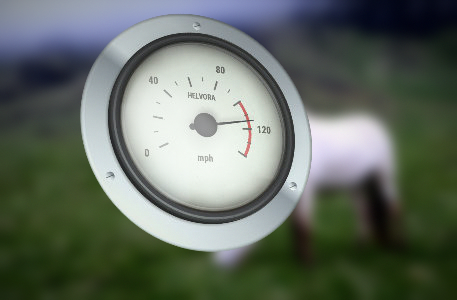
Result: 115 mph
